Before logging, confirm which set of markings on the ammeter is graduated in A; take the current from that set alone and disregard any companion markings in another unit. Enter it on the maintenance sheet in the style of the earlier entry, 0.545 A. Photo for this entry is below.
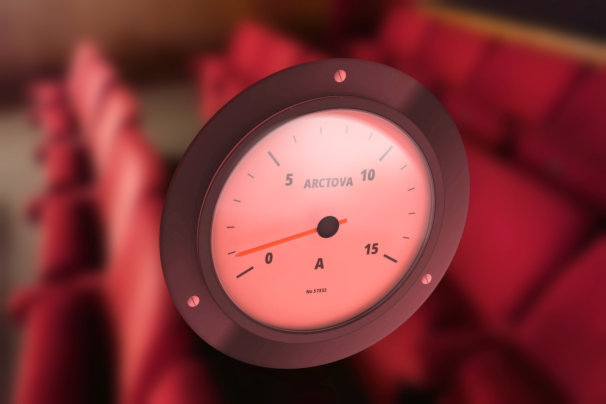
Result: 1 A
